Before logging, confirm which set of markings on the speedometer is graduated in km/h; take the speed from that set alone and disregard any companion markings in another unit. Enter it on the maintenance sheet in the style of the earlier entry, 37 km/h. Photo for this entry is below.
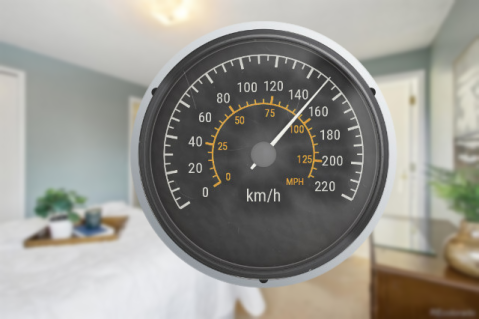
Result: 150 km/h
